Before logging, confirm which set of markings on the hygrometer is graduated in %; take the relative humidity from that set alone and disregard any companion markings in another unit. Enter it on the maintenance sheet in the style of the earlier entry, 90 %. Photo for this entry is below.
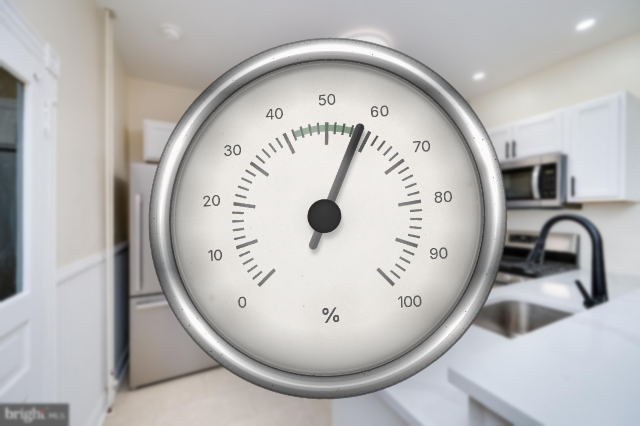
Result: 58 %
